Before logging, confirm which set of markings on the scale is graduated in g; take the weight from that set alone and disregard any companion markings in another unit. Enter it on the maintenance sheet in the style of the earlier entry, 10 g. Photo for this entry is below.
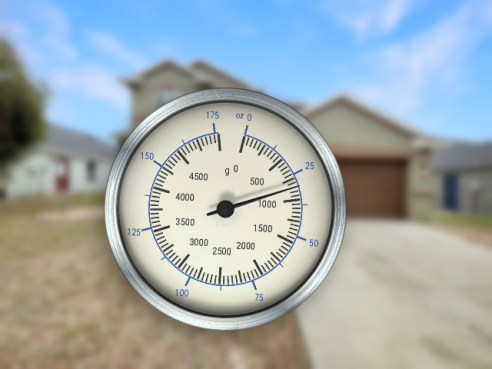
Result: 850 g
